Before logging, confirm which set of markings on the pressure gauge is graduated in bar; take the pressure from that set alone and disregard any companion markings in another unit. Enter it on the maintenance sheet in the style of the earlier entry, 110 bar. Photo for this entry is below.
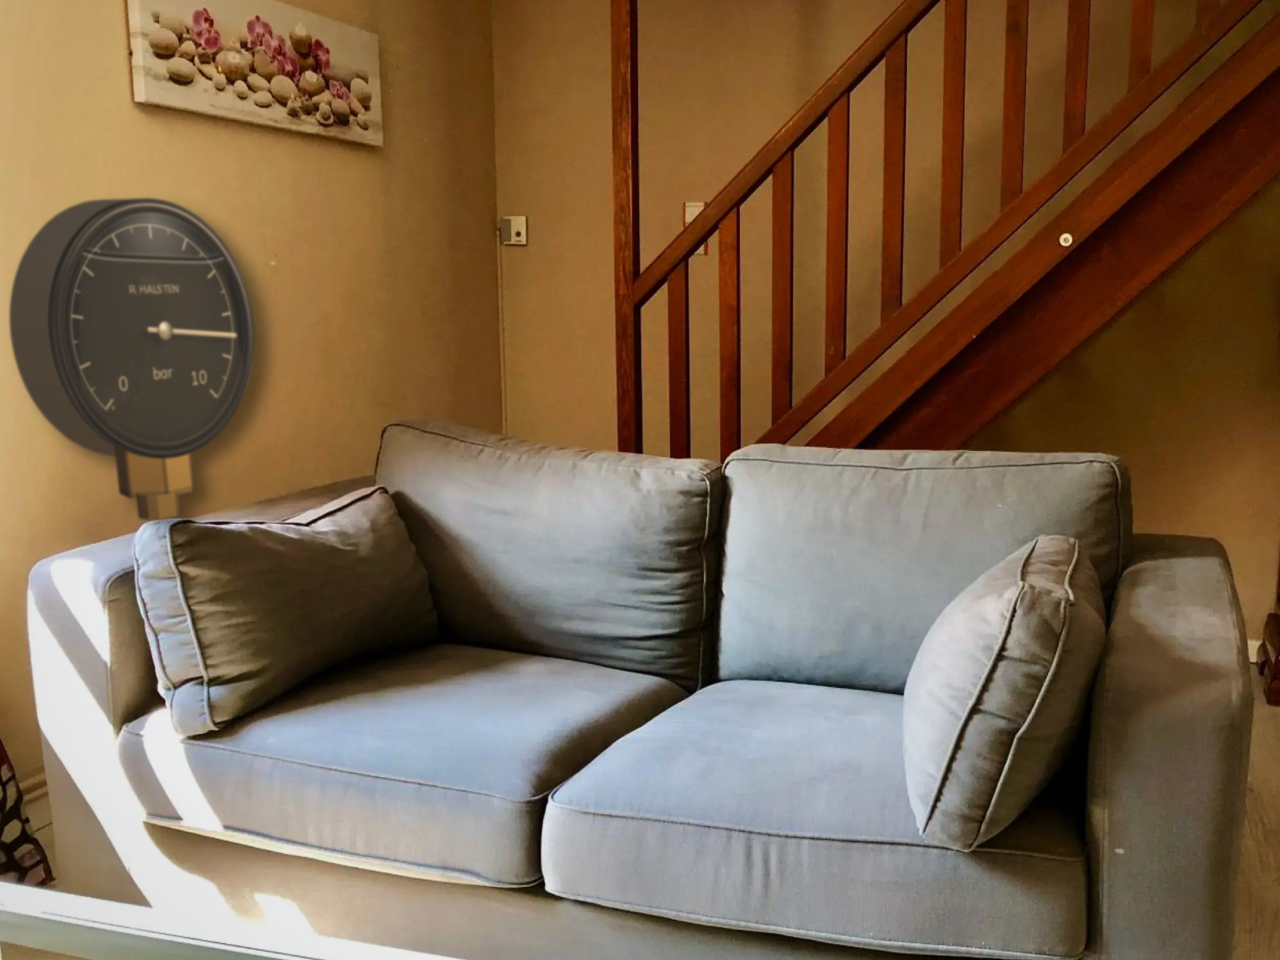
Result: 8.5 bar
